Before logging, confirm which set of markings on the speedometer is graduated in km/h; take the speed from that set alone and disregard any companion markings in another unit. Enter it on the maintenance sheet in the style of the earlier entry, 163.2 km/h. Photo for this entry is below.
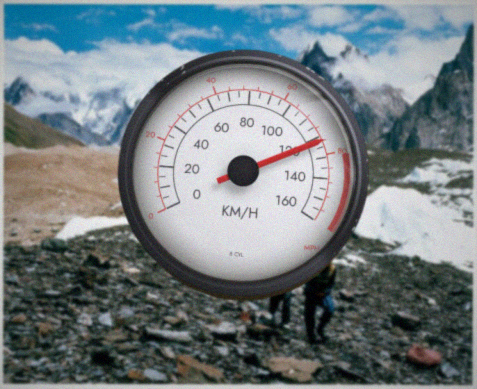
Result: 122.5 km/h
